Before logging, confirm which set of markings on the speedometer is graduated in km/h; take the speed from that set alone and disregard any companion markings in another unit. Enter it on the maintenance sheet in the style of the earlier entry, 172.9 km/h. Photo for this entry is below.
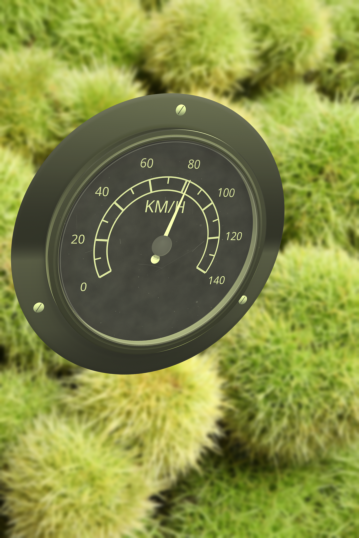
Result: 80 km/h
